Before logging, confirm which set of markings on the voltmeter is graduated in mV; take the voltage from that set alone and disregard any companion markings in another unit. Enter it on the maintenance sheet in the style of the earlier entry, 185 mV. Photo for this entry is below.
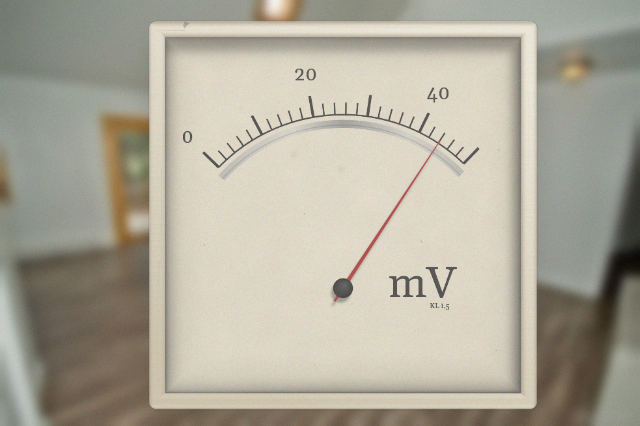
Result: 44 mV
